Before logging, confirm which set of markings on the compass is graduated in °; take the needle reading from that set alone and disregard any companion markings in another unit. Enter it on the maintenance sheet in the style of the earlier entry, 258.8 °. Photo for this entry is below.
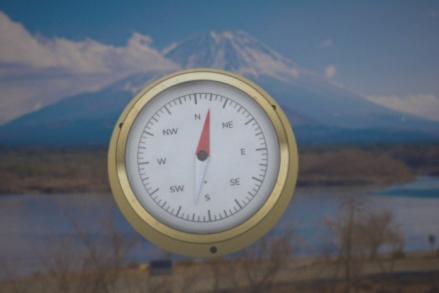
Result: 15 °
